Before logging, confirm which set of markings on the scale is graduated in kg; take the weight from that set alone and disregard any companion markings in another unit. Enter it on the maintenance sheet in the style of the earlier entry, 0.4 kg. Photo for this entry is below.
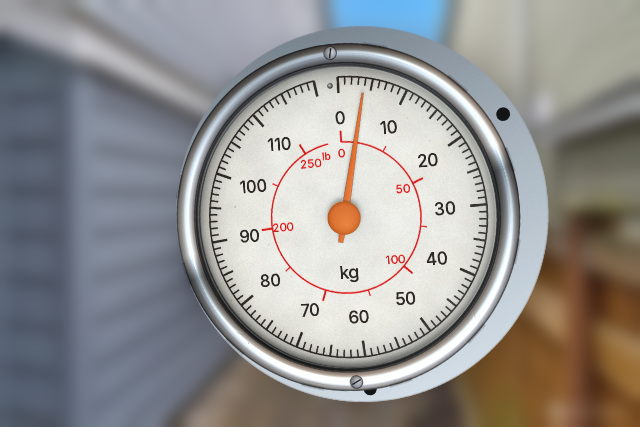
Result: 4 kg
